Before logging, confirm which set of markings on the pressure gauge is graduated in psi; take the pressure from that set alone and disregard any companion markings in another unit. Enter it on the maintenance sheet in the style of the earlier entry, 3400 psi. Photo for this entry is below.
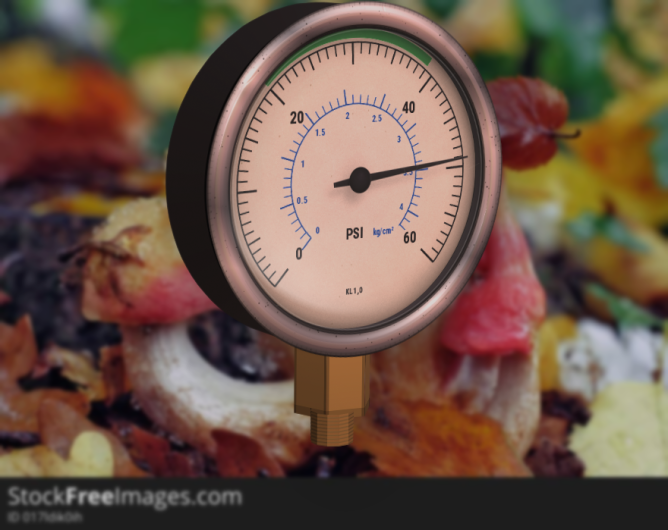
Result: 49 psi
